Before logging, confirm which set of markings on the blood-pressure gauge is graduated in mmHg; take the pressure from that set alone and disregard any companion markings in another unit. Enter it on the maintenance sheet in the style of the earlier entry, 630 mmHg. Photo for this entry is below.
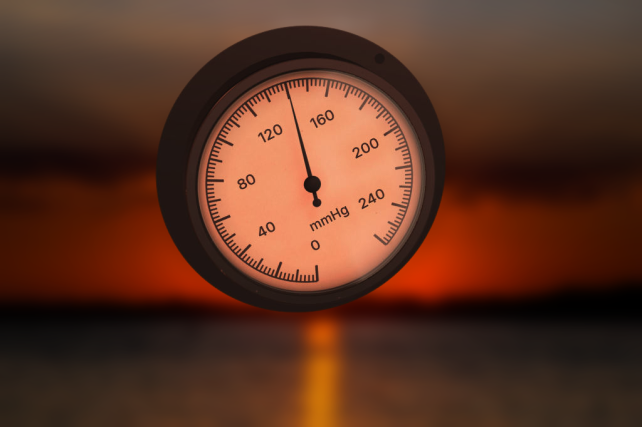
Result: 140 mmHg
